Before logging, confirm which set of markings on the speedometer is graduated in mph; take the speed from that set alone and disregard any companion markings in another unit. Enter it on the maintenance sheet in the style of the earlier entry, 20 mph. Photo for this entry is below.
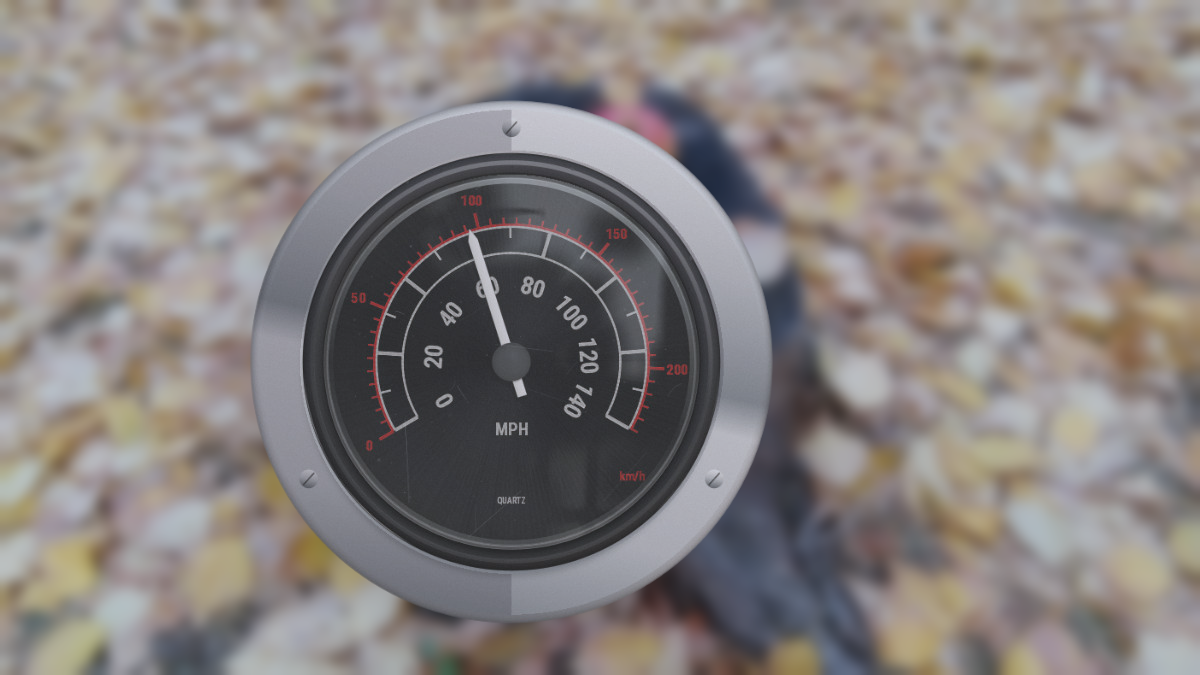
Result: 60 mph
